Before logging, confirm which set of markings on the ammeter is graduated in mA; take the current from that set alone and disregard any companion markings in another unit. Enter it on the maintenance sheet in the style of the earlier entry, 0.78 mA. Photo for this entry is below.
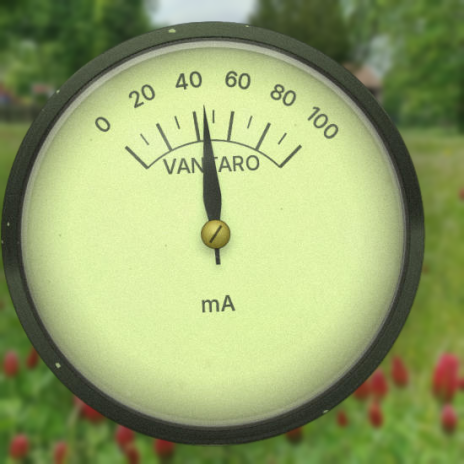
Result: 45 mA
